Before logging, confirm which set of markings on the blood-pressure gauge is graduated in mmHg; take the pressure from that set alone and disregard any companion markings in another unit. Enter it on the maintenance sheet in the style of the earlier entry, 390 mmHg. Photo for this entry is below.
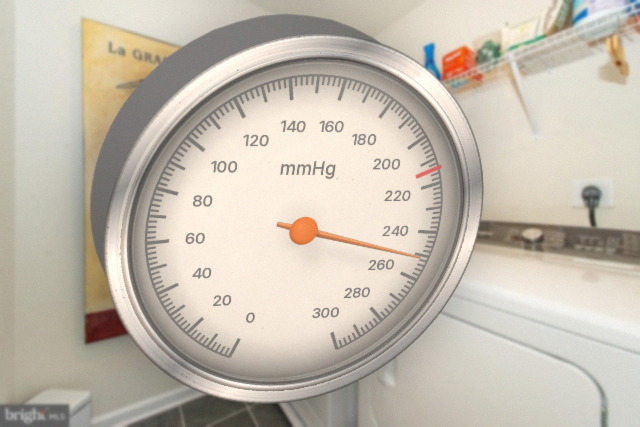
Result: 250 mmHg
